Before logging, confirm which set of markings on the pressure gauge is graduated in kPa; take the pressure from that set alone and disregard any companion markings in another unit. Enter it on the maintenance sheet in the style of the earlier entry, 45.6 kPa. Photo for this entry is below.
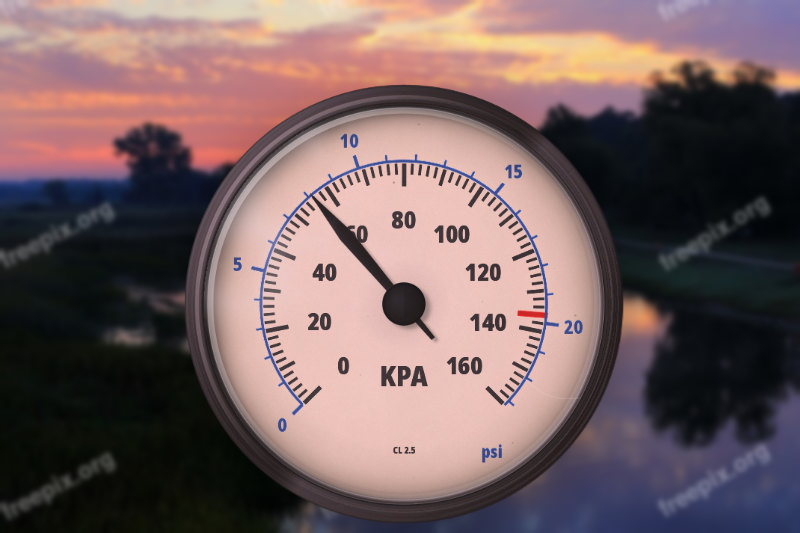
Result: 56 kPa
